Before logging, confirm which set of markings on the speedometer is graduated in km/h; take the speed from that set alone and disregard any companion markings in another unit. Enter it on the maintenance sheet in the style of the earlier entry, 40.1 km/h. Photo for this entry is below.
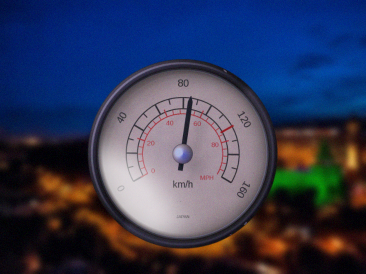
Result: 85 km/h
